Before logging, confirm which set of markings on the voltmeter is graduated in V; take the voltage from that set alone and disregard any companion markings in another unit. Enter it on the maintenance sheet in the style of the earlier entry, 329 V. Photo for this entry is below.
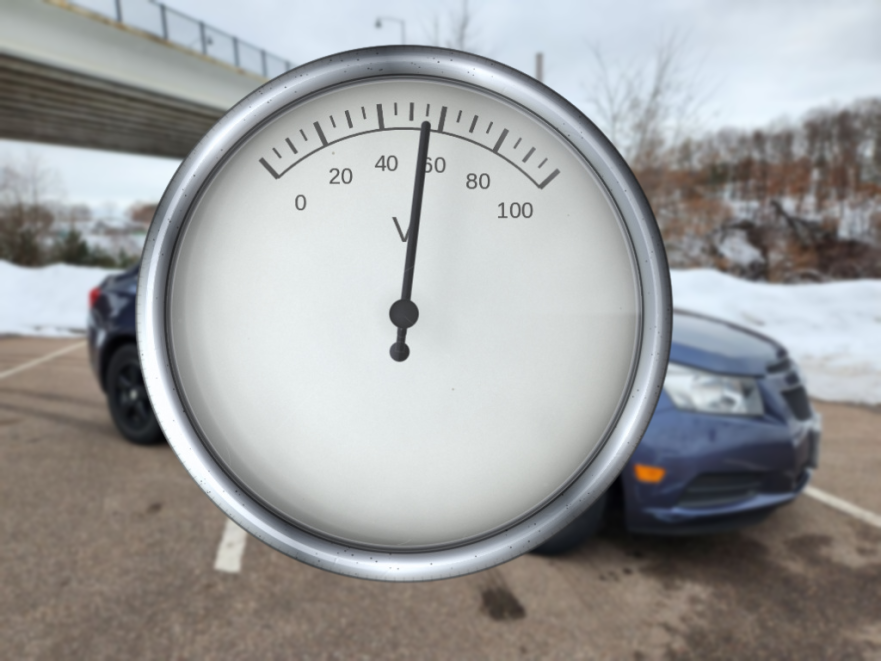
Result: 55 V
